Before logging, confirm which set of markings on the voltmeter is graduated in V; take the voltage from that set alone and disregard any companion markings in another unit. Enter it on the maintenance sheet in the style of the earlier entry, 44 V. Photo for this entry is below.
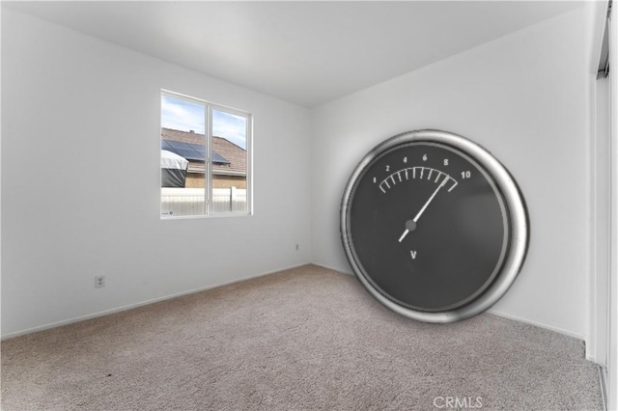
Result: 9 V
